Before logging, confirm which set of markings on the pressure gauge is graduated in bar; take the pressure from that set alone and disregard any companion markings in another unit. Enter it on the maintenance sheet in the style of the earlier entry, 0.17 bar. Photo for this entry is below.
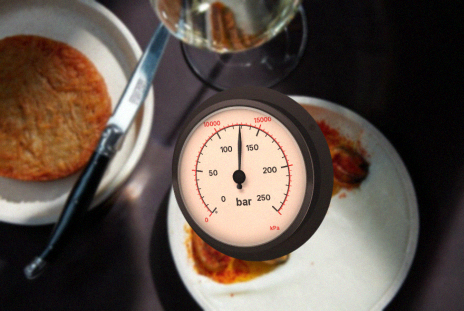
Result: 130 bar
